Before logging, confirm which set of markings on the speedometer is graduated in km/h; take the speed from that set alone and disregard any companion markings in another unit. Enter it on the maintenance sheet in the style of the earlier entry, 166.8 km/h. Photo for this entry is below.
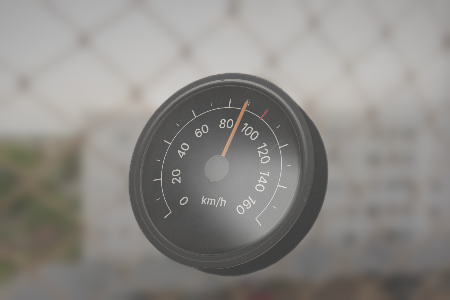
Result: 90 km/h
